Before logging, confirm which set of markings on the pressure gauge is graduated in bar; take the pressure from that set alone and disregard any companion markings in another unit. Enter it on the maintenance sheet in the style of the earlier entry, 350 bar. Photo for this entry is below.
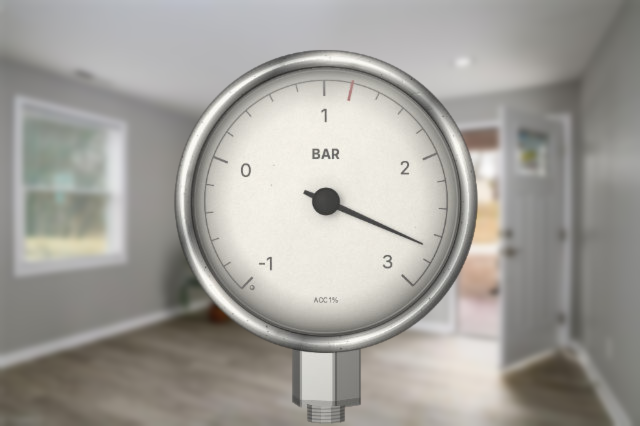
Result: 2.7 bar
